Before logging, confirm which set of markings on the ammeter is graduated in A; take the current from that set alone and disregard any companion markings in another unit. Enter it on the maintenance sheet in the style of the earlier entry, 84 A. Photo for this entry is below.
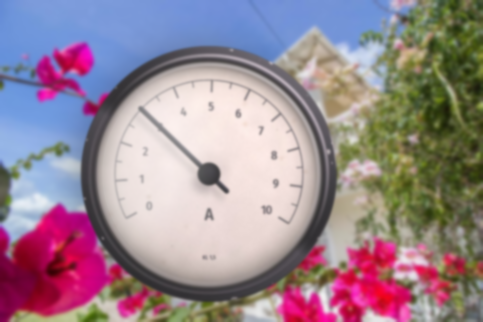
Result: 3 A
